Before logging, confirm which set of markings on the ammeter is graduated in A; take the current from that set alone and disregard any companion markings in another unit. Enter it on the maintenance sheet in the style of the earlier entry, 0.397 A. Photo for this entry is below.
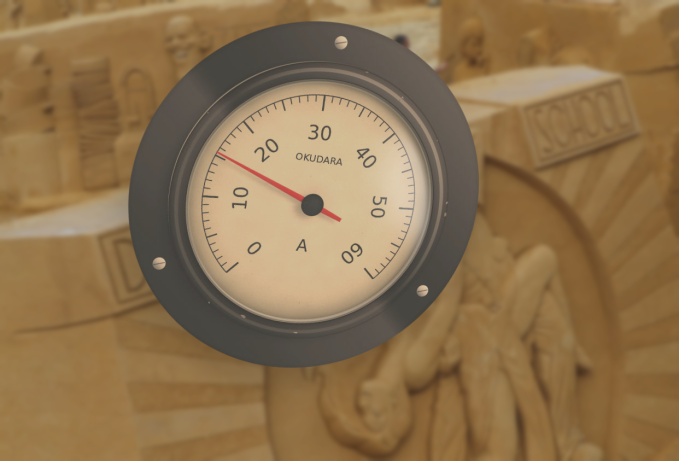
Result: 15.5 A
